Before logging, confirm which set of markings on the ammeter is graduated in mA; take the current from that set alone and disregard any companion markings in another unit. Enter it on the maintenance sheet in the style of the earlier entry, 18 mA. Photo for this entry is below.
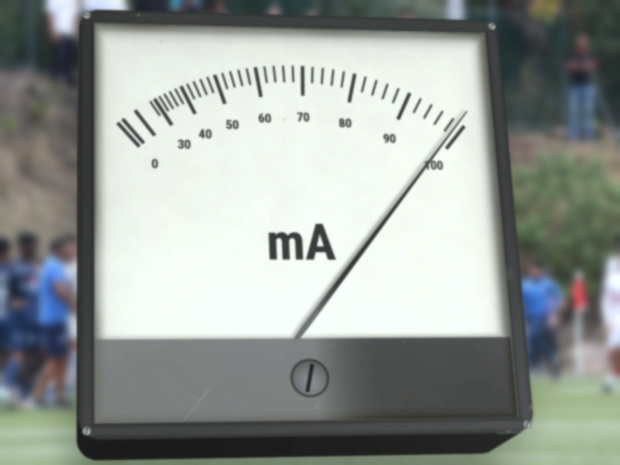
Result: 99 mA
